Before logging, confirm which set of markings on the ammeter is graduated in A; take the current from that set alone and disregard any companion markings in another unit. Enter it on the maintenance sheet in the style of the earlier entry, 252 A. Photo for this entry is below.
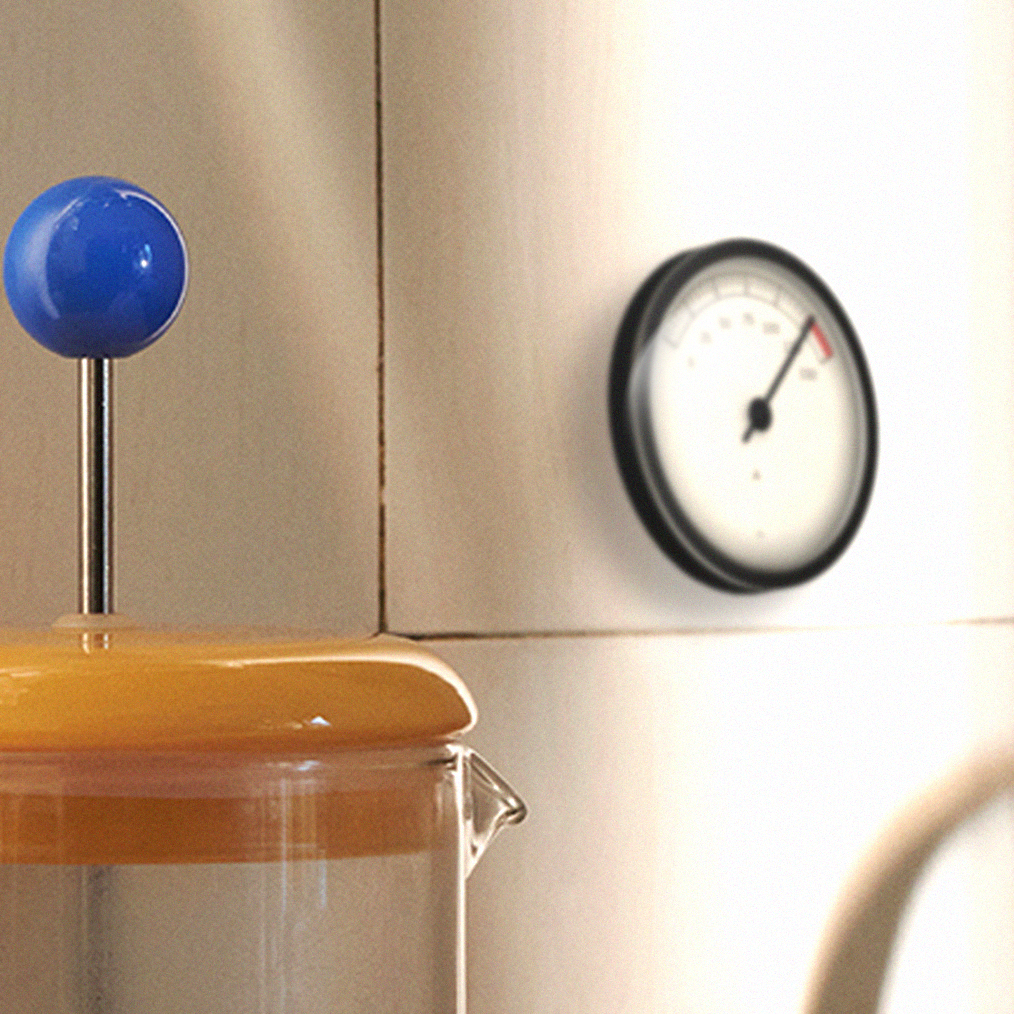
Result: 125 A
